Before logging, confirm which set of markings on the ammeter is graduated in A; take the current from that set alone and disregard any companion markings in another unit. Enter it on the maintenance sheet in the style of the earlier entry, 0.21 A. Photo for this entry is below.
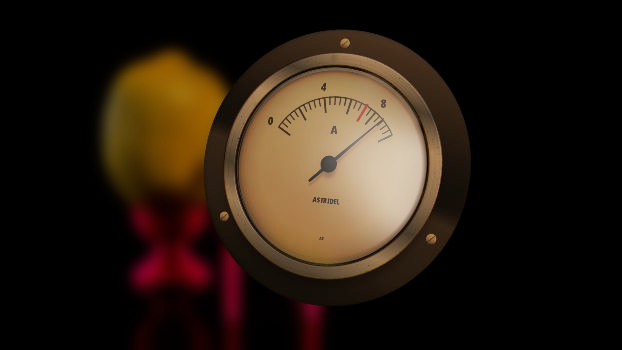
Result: 8.8 A
